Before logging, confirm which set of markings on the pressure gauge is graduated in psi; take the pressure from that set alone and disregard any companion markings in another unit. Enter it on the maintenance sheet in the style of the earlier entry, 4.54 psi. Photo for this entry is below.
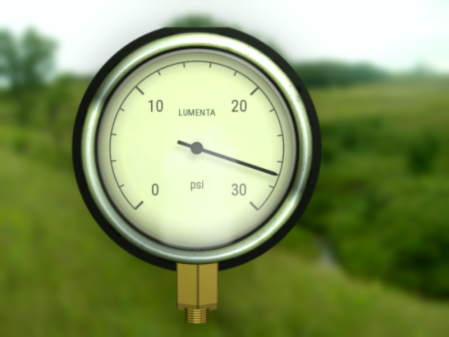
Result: 27 psi
